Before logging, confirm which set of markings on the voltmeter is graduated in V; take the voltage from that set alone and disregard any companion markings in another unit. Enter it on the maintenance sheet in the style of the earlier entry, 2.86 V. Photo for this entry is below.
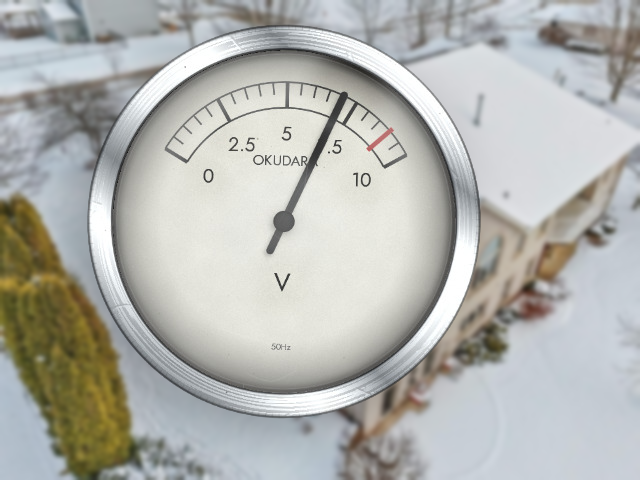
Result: 7 V
